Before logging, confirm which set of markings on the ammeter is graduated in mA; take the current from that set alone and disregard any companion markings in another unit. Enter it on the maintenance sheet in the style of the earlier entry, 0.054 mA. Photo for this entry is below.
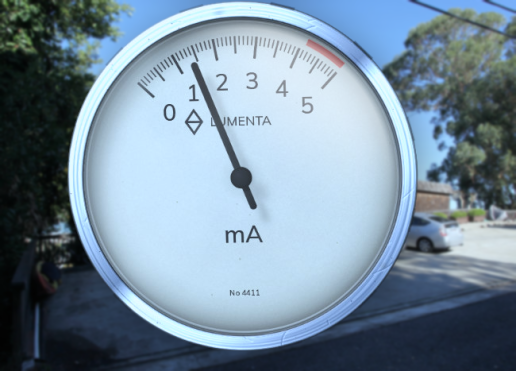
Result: 1.4 mA
